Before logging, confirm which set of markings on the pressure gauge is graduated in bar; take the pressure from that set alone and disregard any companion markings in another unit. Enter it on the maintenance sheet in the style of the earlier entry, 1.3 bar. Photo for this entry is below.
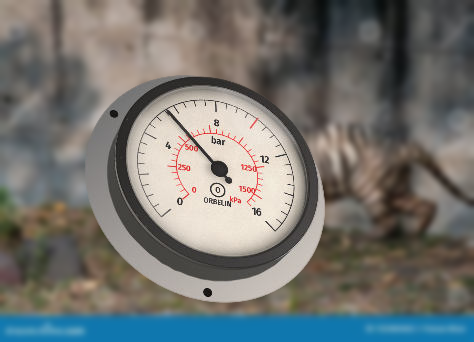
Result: 5.5 bar
